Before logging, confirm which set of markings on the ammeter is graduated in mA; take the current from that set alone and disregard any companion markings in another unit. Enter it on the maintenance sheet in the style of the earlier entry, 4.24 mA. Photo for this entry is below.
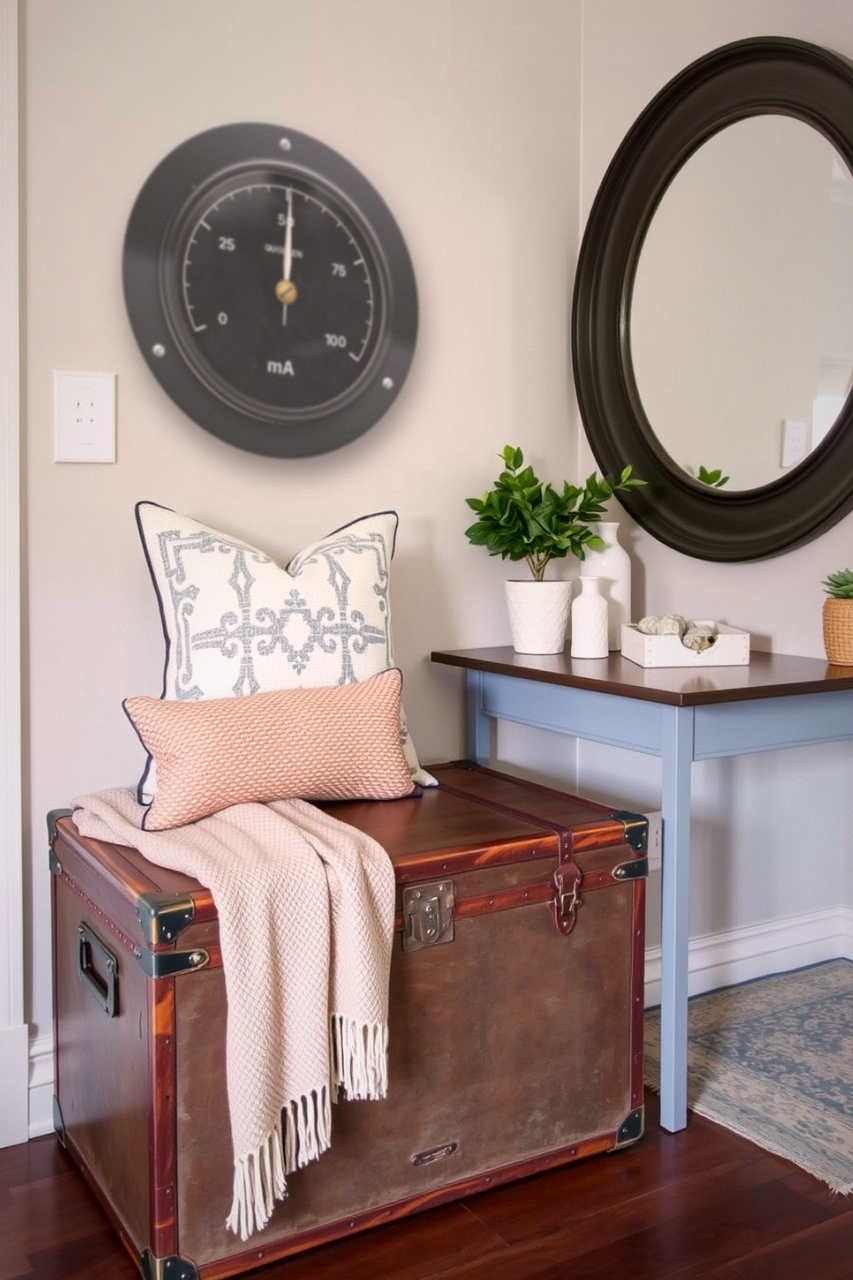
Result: 50 mA
